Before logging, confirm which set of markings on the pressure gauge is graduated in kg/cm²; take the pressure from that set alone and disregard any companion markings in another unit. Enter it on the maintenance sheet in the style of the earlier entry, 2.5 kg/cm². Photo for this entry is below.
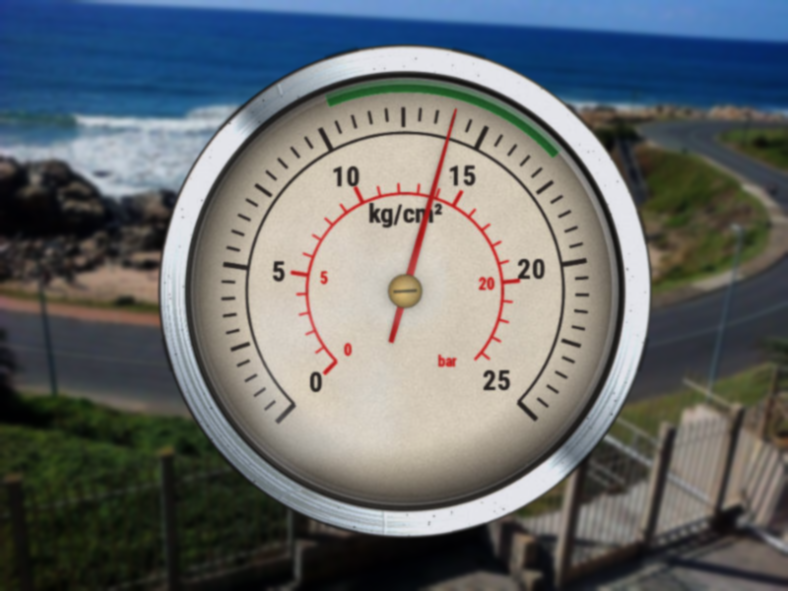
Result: 14 kg/cm²
